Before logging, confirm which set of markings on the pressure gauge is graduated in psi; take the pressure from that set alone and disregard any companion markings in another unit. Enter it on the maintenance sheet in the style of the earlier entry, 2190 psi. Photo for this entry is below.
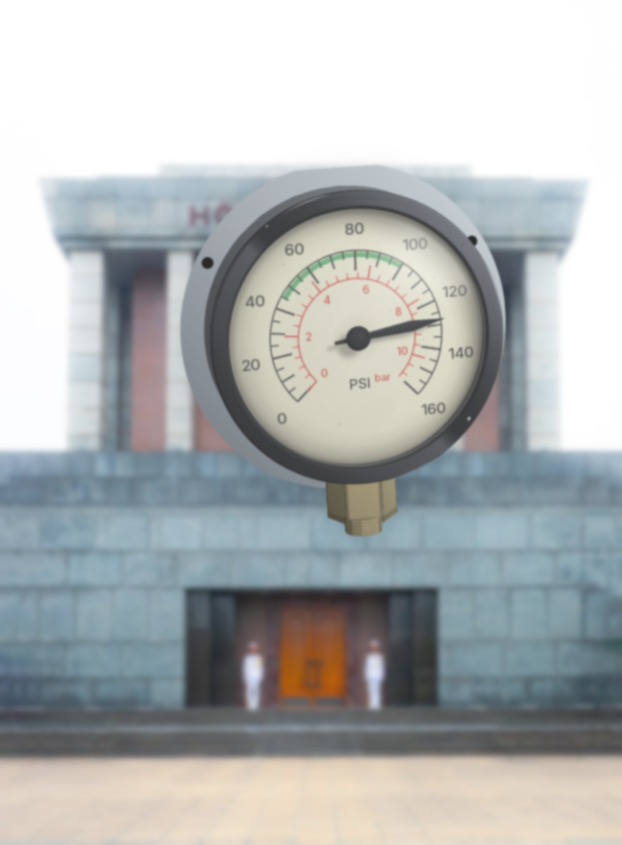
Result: 127.5 psi
